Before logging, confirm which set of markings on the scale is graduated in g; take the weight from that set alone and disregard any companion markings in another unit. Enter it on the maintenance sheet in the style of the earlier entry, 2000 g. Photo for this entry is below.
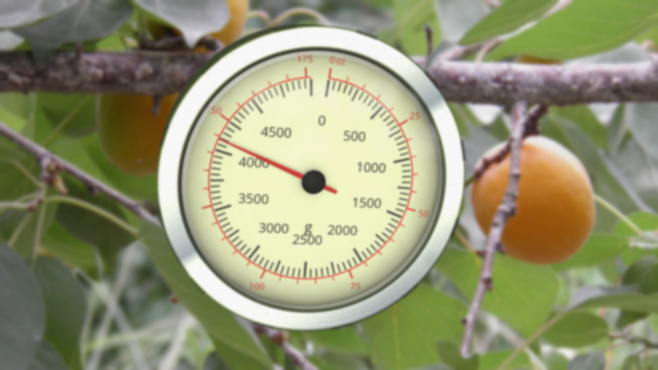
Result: 4100 g
